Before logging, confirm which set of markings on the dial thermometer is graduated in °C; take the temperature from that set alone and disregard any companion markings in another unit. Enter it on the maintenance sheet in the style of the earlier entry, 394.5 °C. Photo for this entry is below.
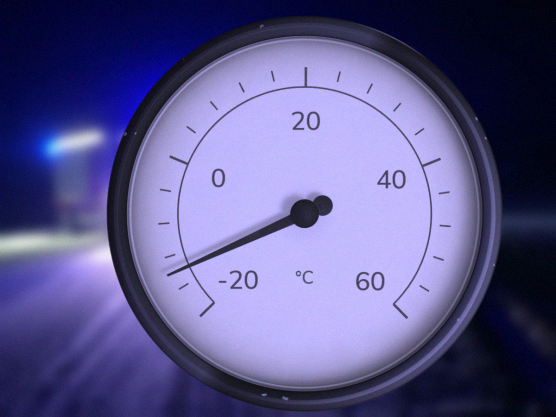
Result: -14 °C
